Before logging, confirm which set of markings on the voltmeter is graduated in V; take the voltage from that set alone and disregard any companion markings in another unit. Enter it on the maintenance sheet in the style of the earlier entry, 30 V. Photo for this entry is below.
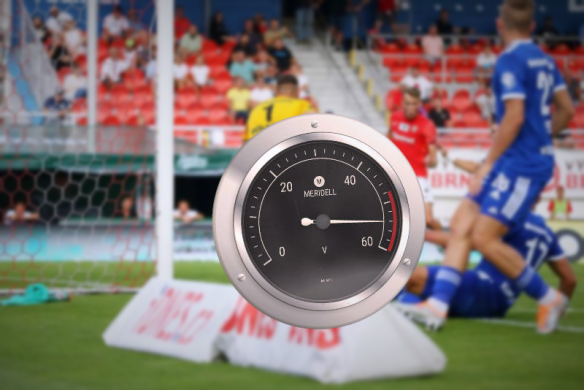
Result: 54 V
